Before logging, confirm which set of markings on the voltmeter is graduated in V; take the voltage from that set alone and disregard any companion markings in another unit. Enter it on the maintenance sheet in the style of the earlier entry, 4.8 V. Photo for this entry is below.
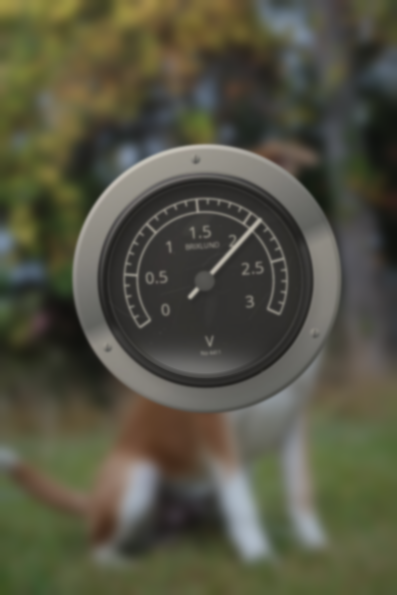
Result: 2.1 V
